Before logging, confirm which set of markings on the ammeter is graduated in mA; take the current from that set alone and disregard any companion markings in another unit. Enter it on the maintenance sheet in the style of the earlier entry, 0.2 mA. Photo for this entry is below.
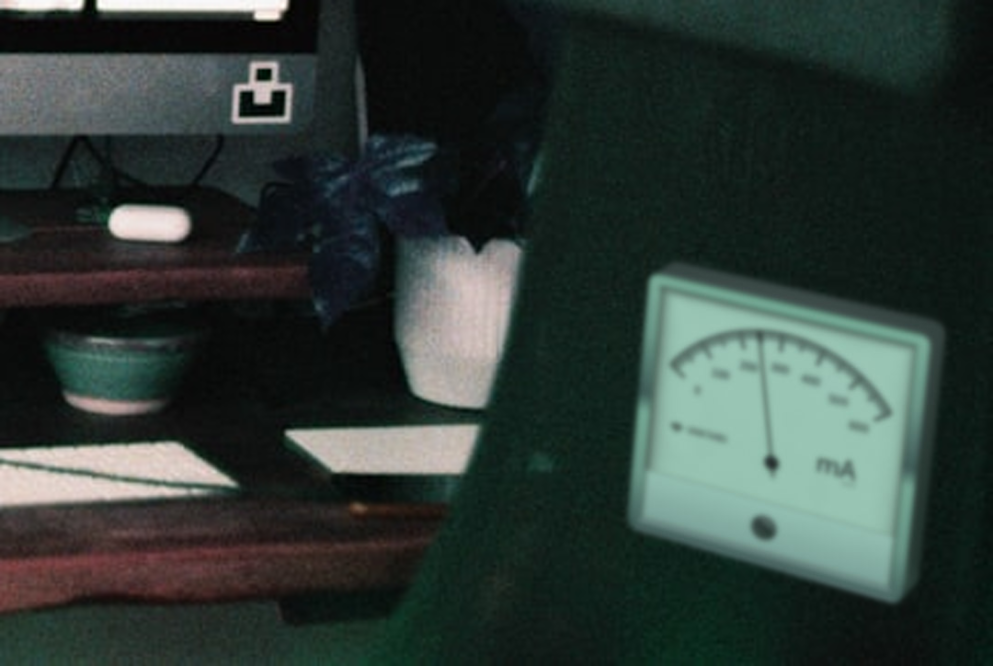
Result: 250 mA
